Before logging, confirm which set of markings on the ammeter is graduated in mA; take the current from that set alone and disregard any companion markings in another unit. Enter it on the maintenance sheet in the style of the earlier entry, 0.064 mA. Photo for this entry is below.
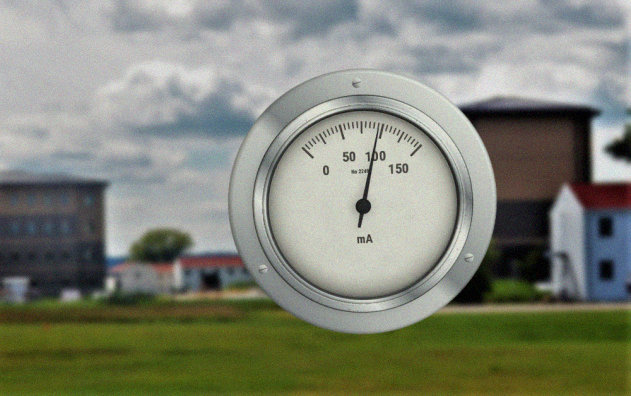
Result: 95 mA
